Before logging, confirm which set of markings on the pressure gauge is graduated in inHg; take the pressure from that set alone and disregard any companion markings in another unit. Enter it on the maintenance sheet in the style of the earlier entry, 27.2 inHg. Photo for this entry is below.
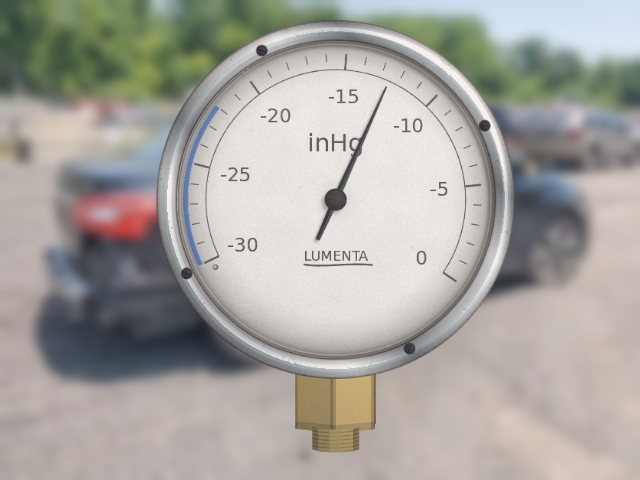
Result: -12.5 inHg
